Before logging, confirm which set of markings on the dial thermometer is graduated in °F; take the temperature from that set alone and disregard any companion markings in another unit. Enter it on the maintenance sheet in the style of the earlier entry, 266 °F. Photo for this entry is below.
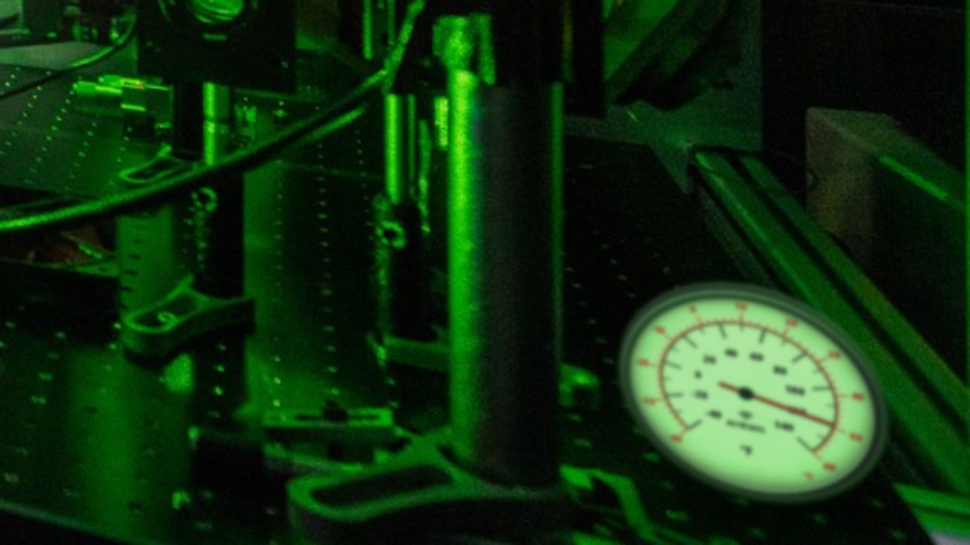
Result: 120 °F
